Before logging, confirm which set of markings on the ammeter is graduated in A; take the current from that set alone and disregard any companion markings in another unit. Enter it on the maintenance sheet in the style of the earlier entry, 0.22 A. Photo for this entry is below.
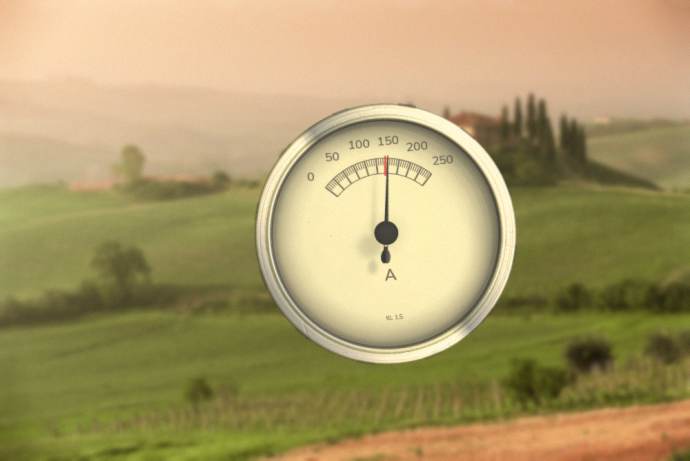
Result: 150 A
